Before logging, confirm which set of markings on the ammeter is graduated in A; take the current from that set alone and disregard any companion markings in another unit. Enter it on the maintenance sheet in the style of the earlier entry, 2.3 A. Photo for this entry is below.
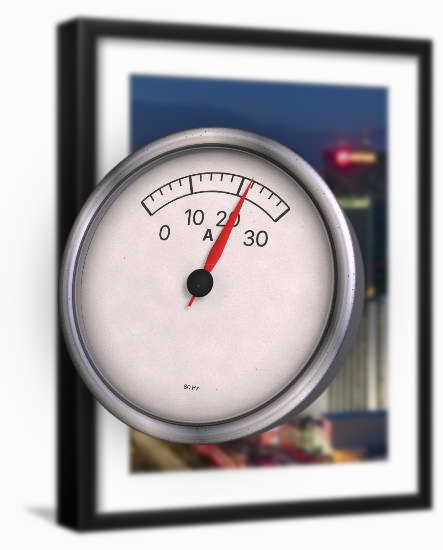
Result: 22 A
